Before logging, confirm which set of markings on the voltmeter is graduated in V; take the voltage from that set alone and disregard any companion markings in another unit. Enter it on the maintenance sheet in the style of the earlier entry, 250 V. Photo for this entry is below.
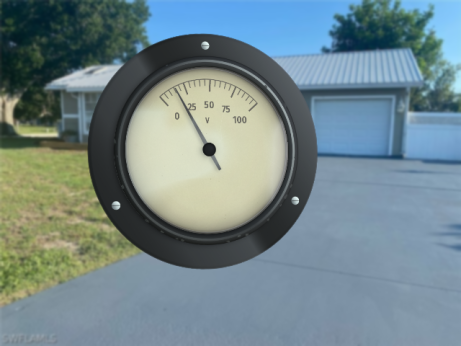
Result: 15 V
